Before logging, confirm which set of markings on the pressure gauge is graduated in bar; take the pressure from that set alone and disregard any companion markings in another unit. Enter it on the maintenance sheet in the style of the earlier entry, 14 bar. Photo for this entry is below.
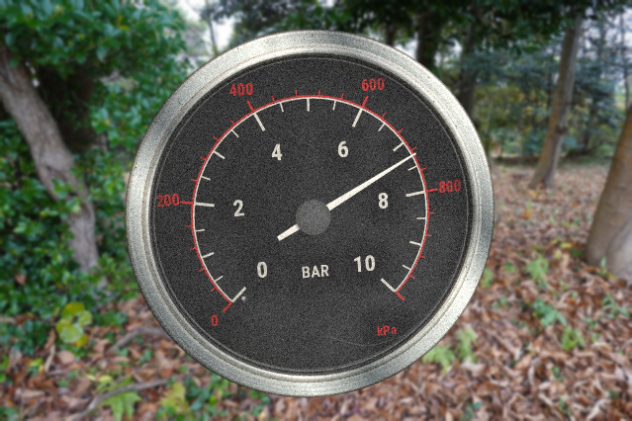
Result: 7.25 bar
